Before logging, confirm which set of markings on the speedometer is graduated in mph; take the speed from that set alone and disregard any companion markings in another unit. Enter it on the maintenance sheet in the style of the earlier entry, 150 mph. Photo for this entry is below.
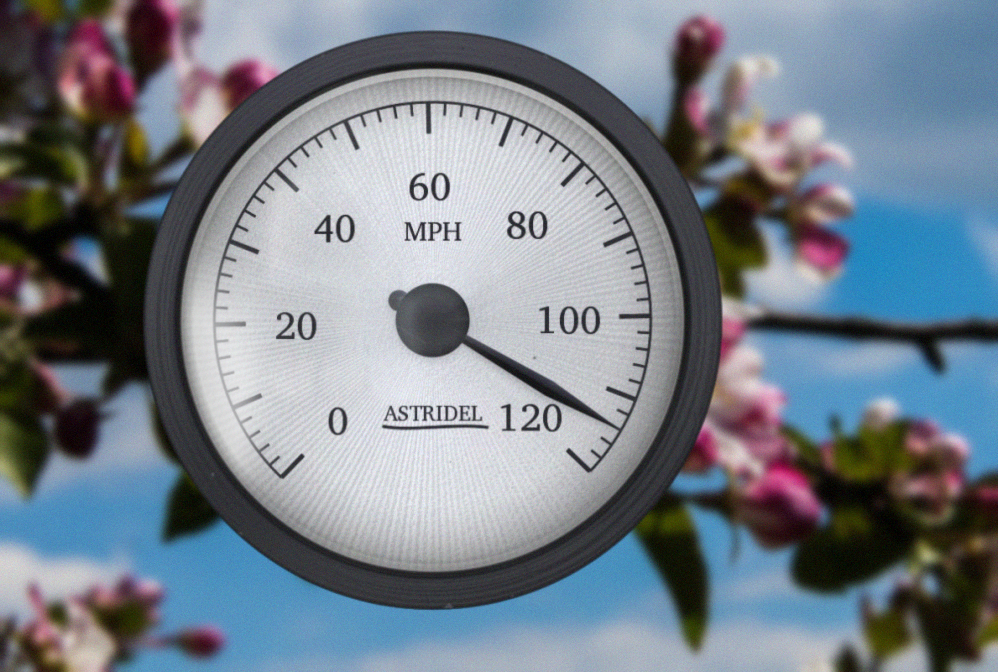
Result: 114 mph
